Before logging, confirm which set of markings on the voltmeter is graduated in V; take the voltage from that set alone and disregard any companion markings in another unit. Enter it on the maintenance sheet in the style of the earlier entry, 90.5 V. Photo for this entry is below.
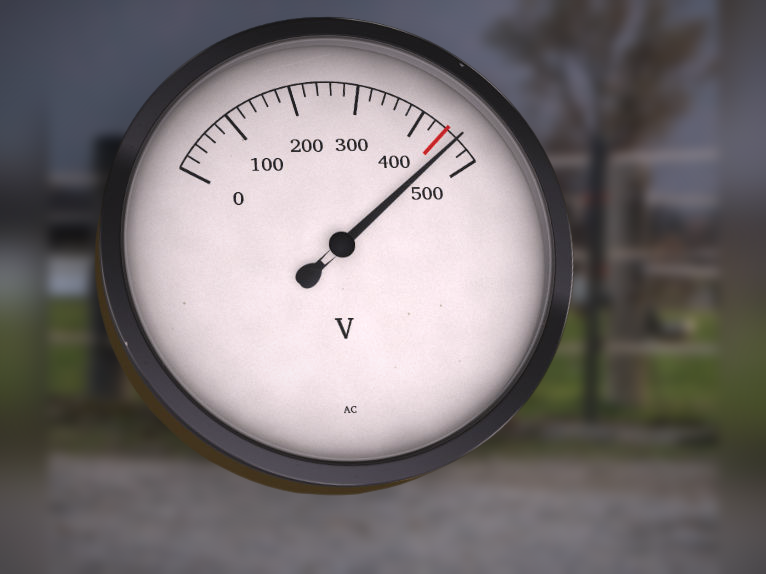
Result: 460 V
